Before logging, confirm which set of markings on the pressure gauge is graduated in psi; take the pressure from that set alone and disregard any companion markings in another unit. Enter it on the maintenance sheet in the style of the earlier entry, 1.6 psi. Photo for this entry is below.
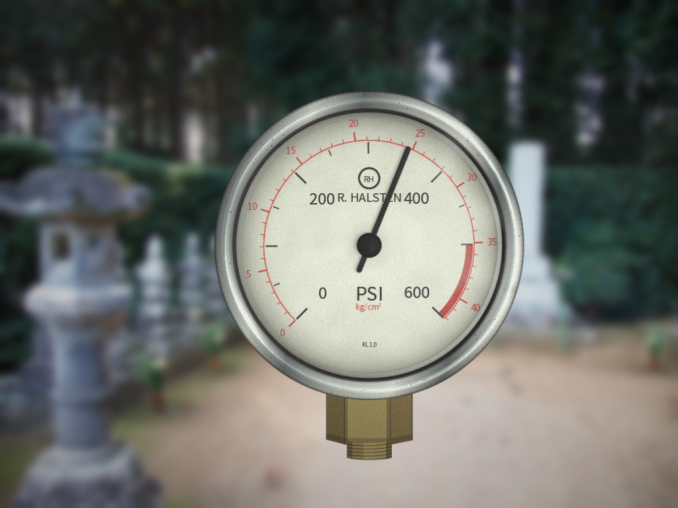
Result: 350 psi
